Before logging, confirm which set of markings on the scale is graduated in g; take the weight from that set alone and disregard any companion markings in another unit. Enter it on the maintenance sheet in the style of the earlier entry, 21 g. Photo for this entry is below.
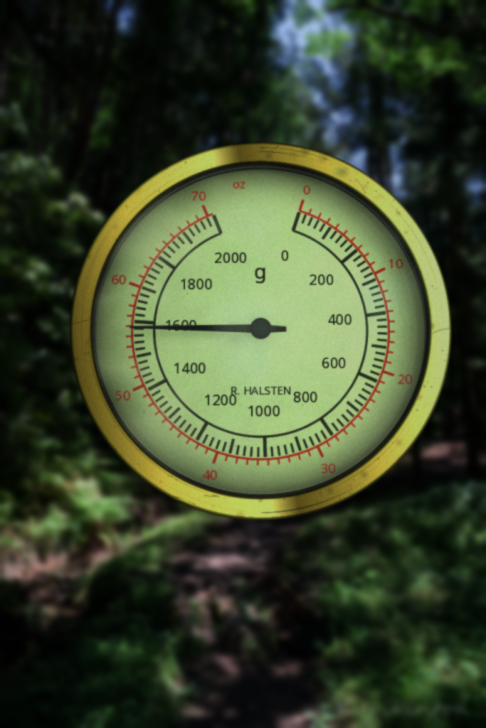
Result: 1580 g
